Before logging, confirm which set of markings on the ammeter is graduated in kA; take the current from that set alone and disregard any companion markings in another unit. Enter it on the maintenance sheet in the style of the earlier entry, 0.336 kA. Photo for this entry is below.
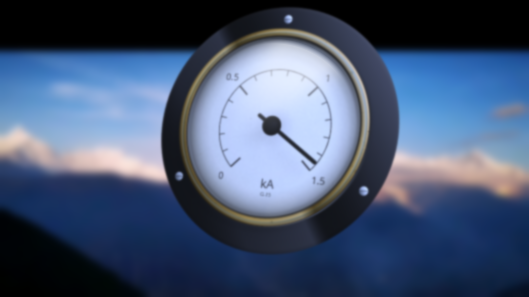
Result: 1.45 kA
